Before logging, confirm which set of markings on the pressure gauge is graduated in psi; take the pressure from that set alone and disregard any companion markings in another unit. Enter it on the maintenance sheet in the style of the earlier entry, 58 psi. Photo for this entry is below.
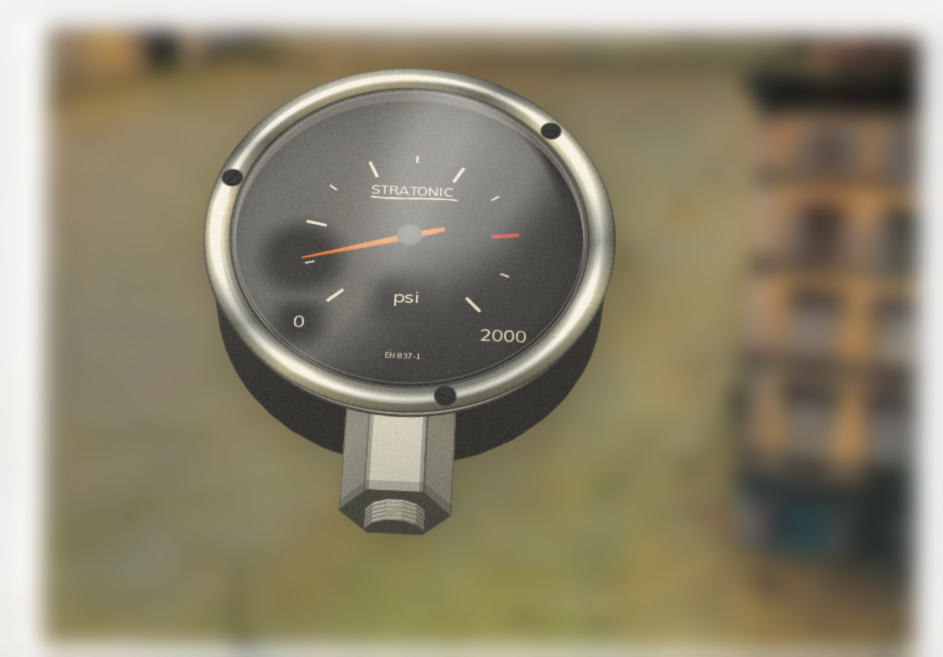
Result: 200 psi
